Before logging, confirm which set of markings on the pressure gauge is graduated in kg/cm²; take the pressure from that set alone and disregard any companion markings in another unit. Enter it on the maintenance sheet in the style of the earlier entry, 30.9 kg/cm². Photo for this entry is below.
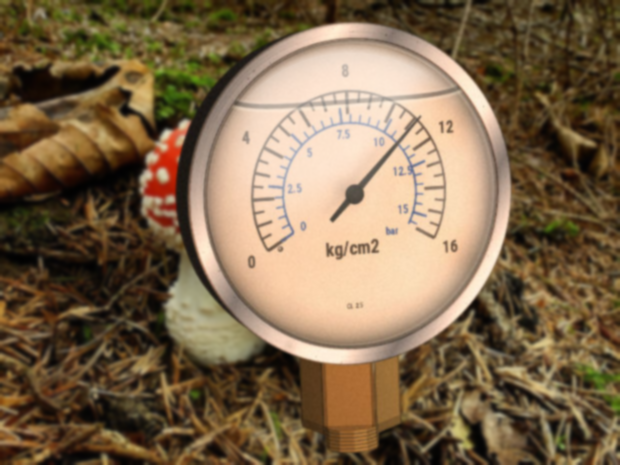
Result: 11 kg/cm²
